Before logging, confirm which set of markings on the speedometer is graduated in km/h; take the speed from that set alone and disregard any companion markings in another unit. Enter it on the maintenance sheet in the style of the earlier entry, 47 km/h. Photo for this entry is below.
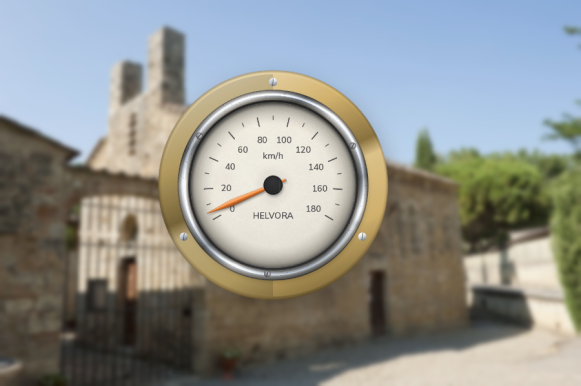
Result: 5 km/h
